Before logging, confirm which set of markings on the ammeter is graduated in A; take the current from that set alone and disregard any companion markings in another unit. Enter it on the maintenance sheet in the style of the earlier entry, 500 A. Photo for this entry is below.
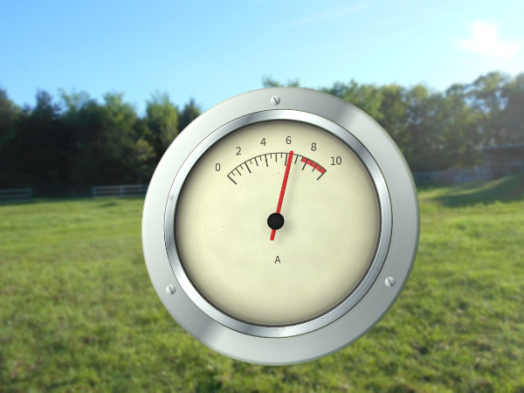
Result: 6.5 A
